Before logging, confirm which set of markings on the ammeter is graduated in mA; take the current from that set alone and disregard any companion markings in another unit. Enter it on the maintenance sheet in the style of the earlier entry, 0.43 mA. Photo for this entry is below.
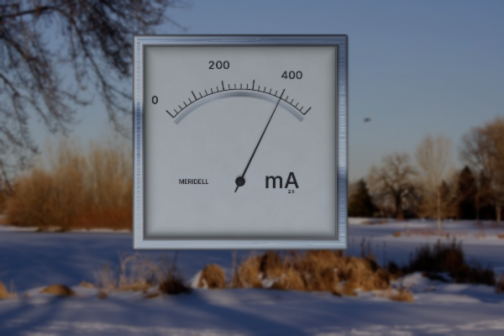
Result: 400 mA
